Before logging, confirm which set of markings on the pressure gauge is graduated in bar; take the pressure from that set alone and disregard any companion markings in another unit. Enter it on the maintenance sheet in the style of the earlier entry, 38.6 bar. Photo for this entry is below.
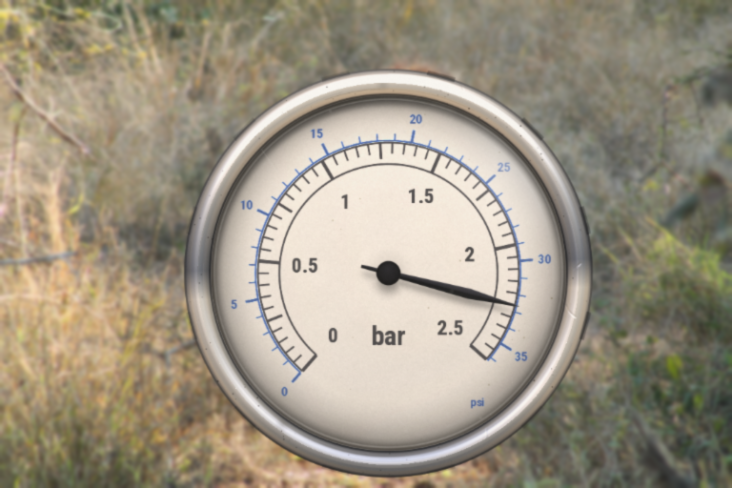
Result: 2.25 bar
